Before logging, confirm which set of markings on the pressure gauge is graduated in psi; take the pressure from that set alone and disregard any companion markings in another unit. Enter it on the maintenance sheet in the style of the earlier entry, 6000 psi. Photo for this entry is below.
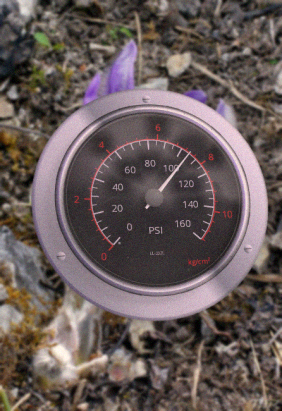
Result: 105 psi
